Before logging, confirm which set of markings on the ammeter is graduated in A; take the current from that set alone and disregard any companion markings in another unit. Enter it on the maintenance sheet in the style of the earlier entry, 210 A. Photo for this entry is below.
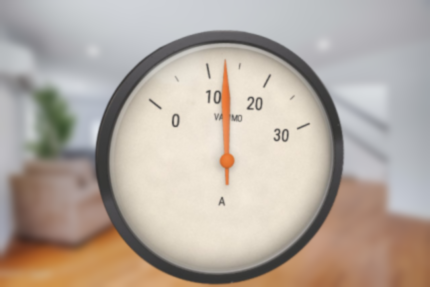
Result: 12.5 A
